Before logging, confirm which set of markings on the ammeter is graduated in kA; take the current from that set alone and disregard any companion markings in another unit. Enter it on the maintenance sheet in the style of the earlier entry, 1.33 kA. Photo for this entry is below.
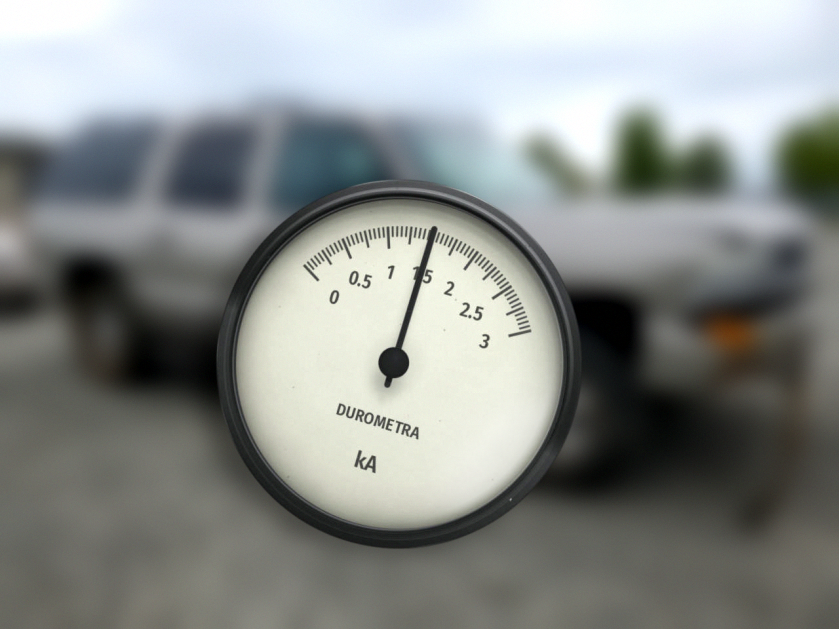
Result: 1.5 kA
